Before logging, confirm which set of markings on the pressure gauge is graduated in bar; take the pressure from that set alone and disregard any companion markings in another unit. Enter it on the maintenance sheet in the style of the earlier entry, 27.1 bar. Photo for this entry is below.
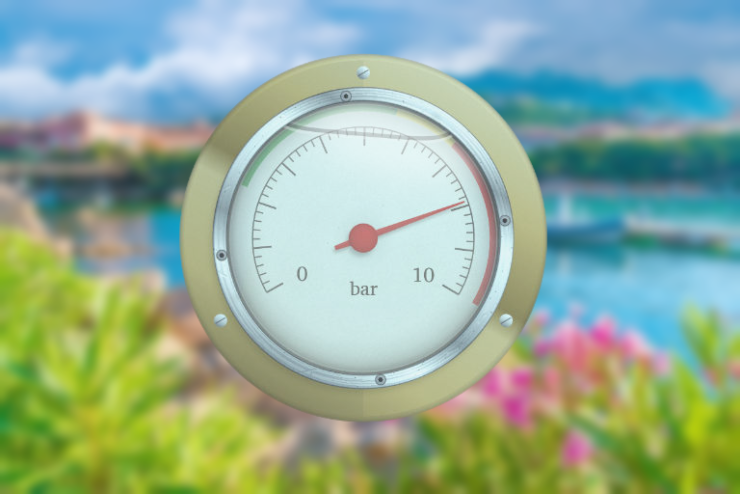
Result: 7.9 bar
